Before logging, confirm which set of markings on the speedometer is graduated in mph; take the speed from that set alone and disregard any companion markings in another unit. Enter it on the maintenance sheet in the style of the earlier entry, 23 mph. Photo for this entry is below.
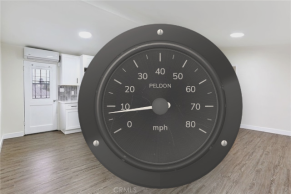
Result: 7.5 mph
